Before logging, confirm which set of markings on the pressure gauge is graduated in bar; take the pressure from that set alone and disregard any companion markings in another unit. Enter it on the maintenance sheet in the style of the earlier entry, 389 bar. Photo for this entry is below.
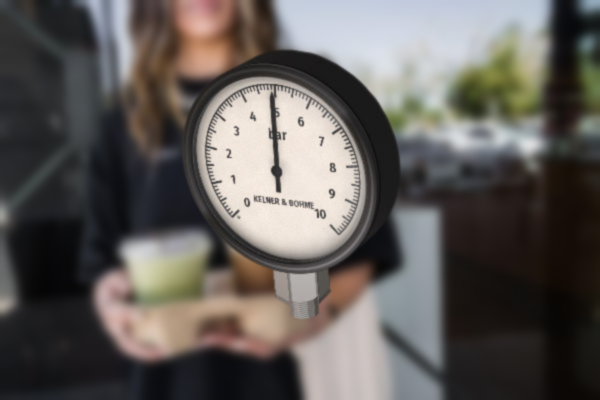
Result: 5 bar
